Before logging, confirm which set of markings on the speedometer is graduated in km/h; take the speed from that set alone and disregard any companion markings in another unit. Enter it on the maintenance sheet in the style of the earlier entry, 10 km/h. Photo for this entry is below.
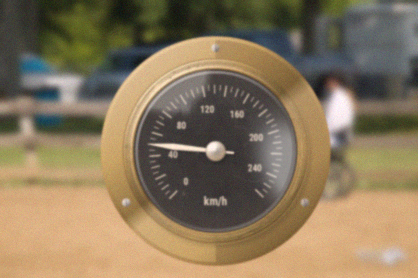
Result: 50 km/h
